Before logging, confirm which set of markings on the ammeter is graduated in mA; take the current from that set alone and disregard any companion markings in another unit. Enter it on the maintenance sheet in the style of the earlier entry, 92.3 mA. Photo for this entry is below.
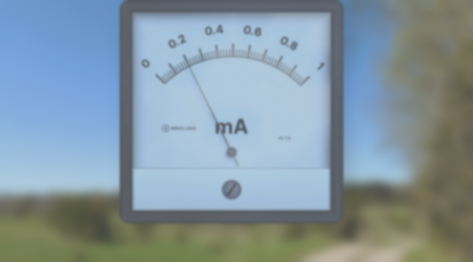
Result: 0.2 mA
